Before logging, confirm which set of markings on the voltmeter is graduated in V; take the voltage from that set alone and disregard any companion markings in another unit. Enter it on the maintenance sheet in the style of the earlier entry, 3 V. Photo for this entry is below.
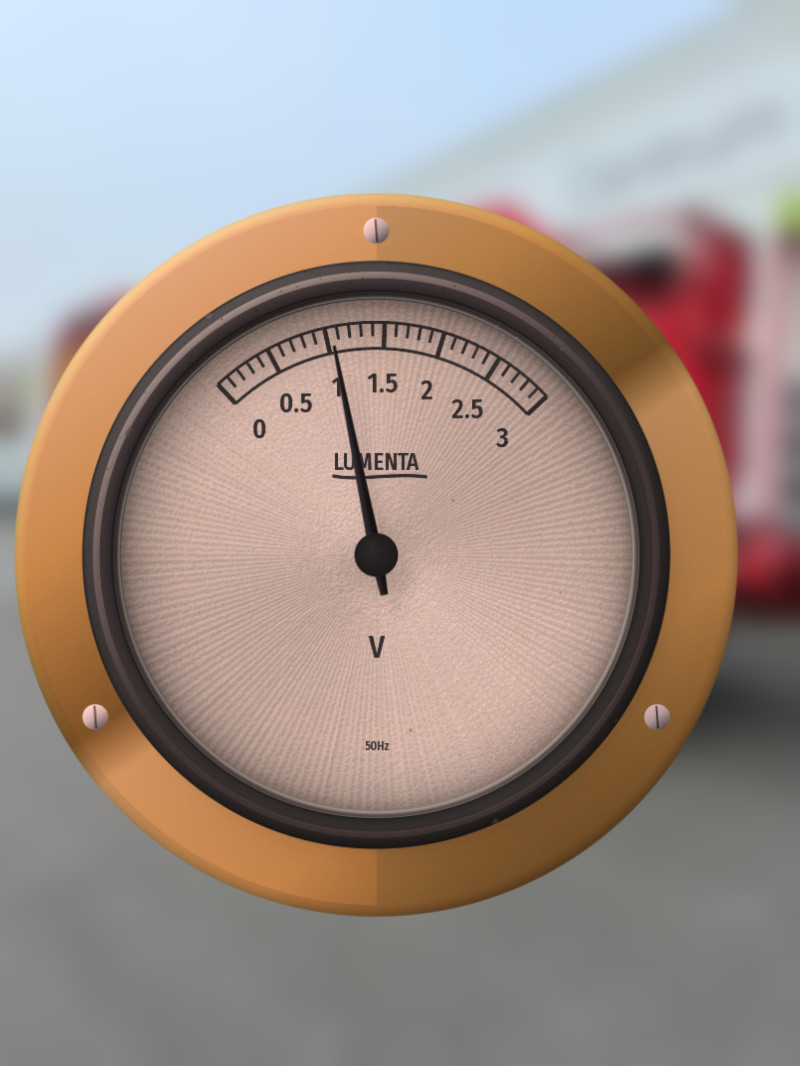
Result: 1.05 V
